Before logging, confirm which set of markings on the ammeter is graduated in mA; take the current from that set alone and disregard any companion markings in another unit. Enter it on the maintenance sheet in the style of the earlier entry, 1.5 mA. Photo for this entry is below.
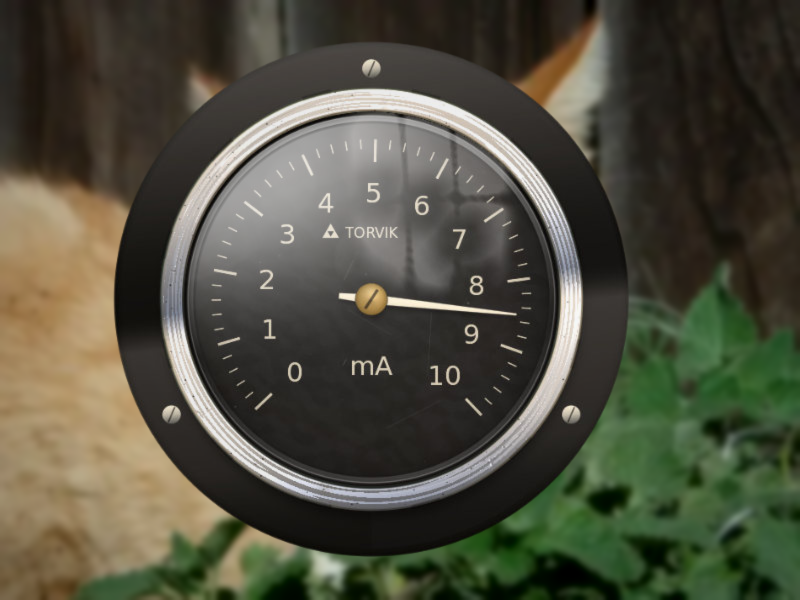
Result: 8.5 mA
